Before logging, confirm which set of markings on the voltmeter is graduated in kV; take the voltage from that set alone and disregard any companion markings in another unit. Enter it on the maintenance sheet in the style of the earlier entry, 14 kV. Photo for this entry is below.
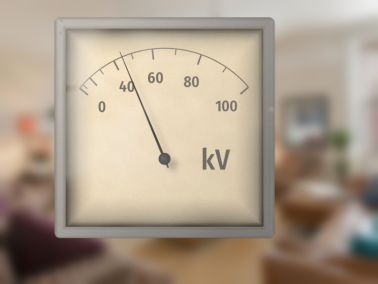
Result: 45 kV
